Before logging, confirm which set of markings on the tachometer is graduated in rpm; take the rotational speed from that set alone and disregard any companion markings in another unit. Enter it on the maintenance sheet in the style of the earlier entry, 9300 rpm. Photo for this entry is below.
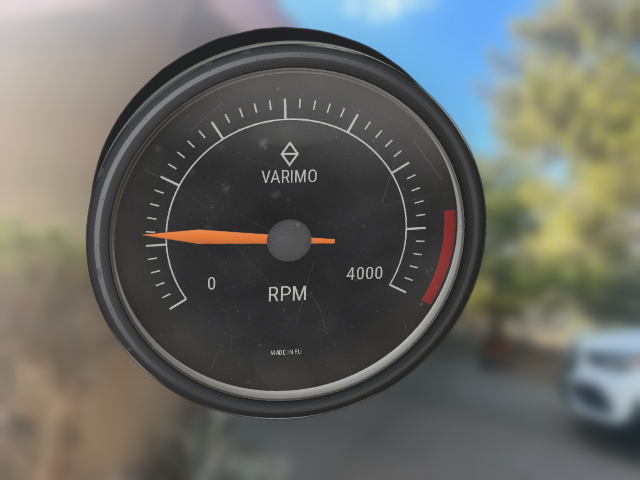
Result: 600 rpm
